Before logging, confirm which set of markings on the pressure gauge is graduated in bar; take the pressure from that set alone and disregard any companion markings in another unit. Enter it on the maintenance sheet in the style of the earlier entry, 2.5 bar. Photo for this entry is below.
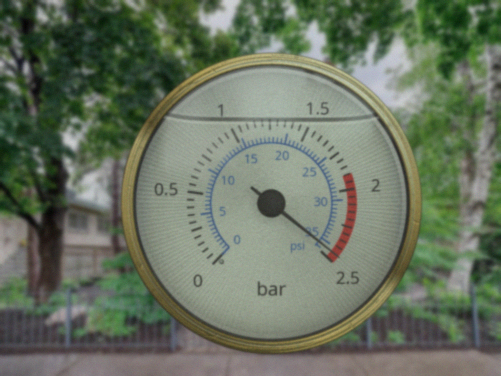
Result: 2.45 bar
